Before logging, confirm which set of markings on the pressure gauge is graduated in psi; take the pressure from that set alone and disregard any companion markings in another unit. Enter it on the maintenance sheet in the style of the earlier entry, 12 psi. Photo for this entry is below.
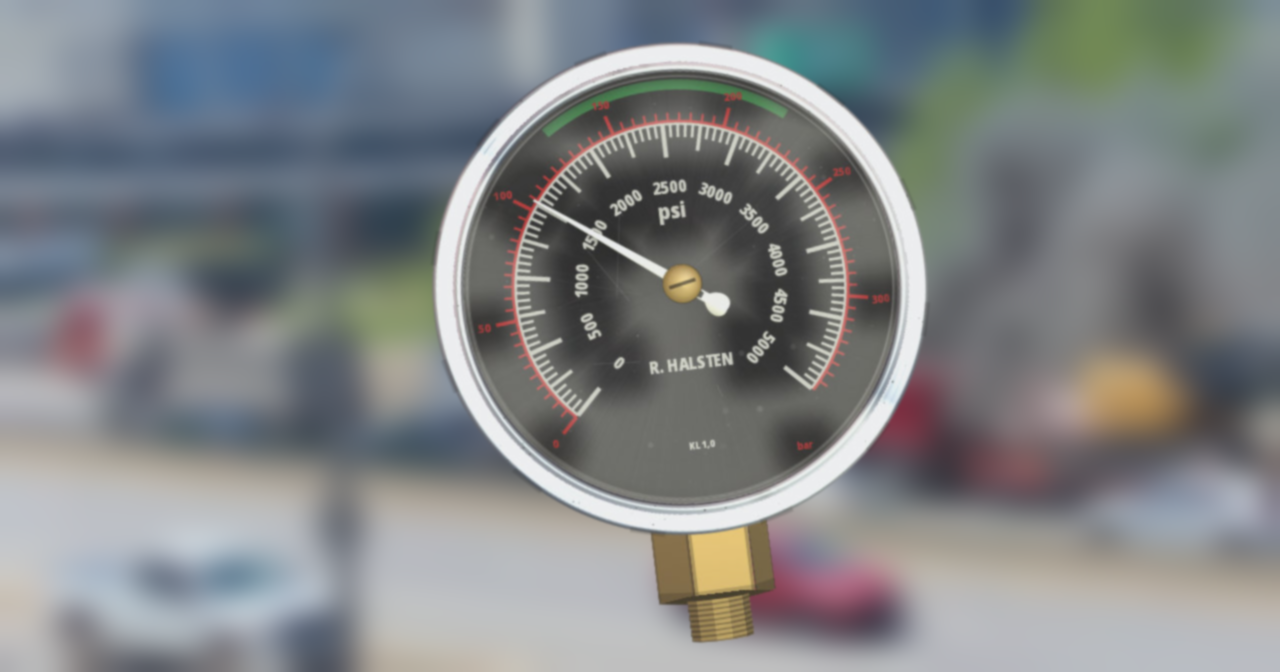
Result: 1500 psi
